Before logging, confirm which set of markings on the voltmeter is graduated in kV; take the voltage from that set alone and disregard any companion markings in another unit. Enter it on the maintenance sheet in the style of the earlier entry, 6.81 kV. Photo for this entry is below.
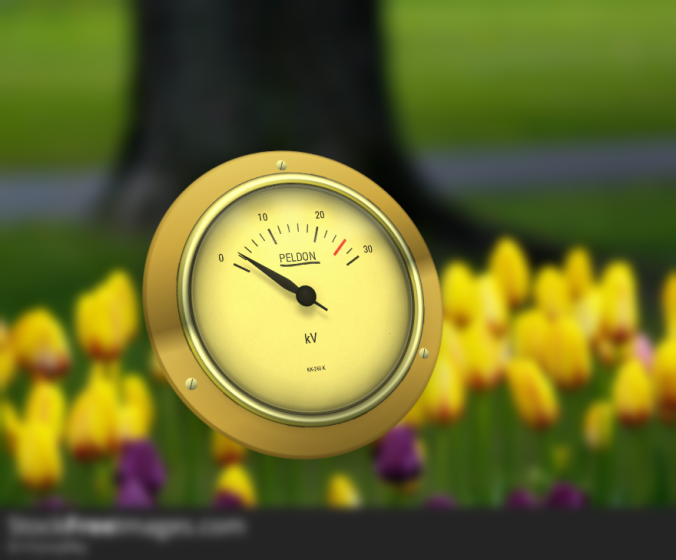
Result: 2 kV
